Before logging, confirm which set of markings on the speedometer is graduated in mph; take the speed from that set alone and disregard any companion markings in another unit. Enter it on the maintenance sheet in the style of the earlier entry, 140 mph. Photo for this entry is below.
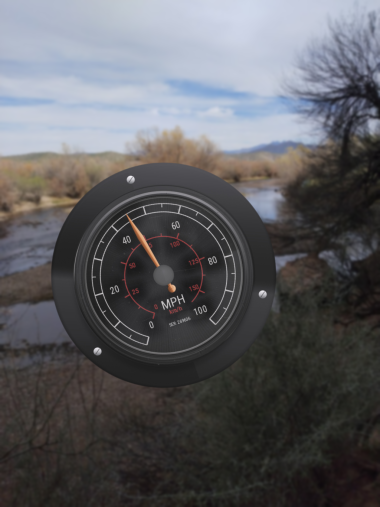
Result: 45 mph
